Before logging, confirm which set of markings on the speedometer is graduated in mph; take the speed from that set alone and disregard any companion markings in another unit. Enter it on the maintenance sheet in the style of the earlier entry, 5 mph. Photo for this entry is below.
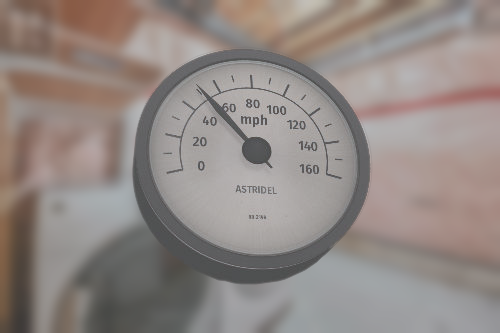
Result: 50 mph
